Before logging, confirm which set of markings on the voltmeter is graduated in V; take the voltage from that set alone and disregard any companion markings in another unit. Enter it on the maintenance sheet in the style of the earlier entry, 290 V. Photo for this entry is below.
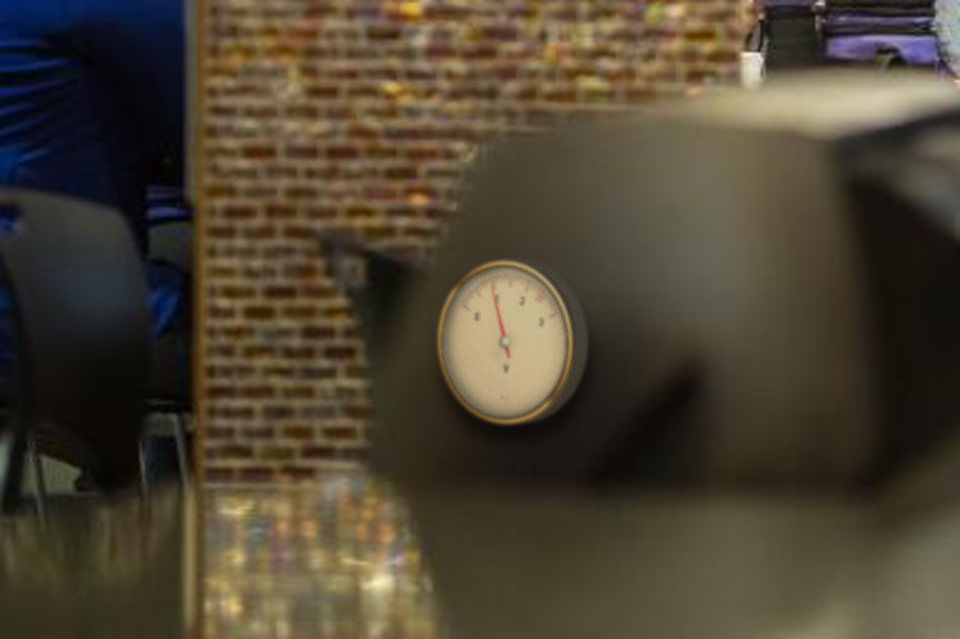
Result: 1 V
